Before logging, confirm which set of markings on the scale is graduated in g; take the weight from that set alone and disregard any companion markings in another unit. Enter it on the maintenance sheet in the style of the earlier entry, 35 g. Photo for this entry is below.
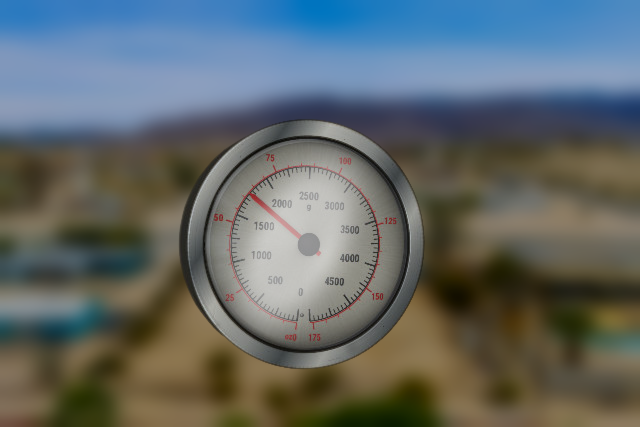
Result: 1750 g
